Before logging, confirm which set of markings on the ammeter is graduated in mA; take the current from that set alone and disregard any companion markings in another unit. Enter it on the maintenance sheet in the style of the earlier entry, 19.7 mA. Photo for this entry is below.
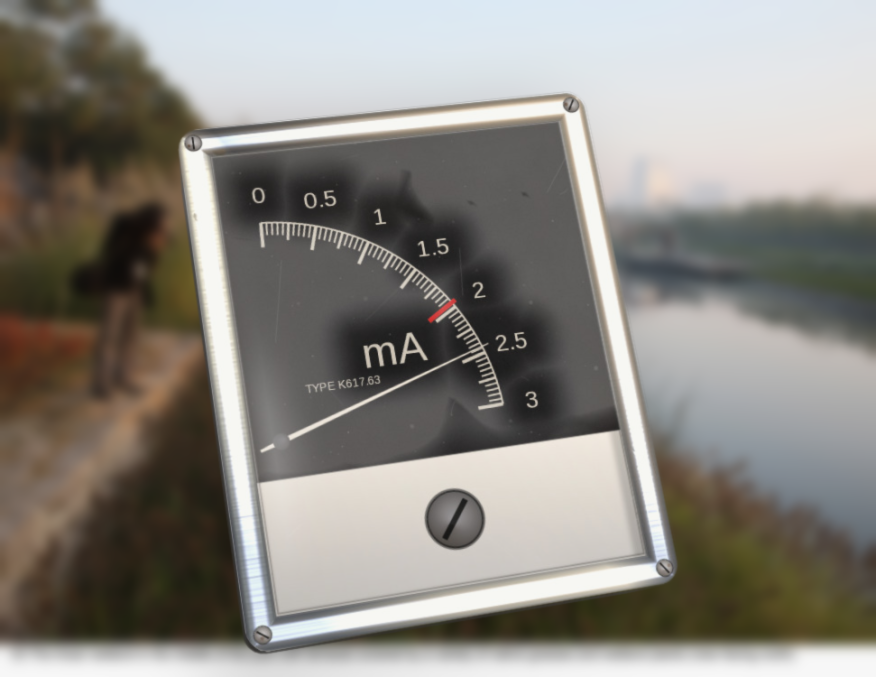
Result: 2.45 mA
